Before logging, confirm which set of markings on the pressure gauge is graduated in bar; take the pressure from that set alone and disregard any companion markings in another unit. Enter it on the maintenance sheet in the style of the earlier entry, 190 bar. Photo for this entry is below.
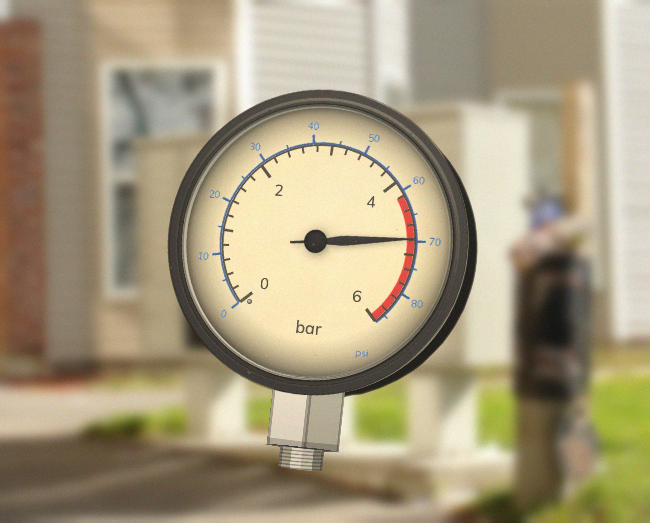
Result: 4.8 bar
